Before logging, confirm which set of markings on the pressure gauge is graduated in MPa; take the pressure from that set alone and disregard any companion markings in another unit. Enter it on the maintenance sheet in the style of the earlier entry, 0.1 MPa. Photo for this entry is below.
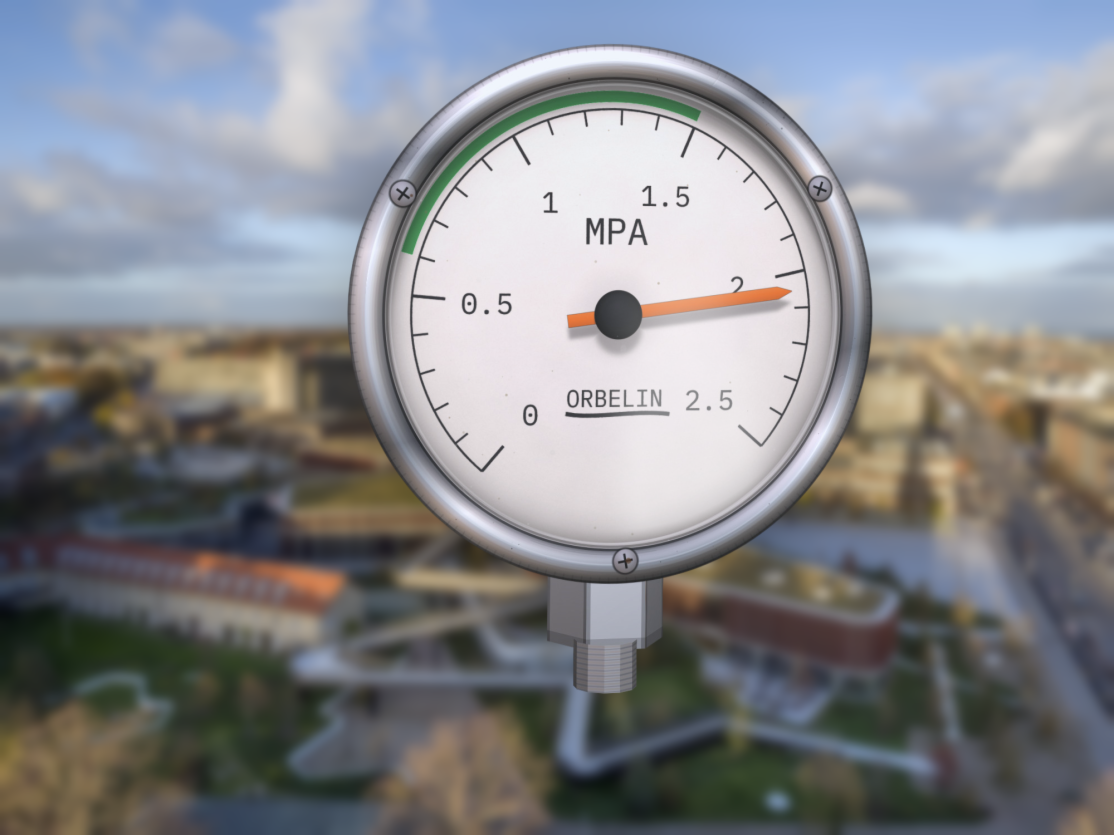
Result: 2.05 MPa
